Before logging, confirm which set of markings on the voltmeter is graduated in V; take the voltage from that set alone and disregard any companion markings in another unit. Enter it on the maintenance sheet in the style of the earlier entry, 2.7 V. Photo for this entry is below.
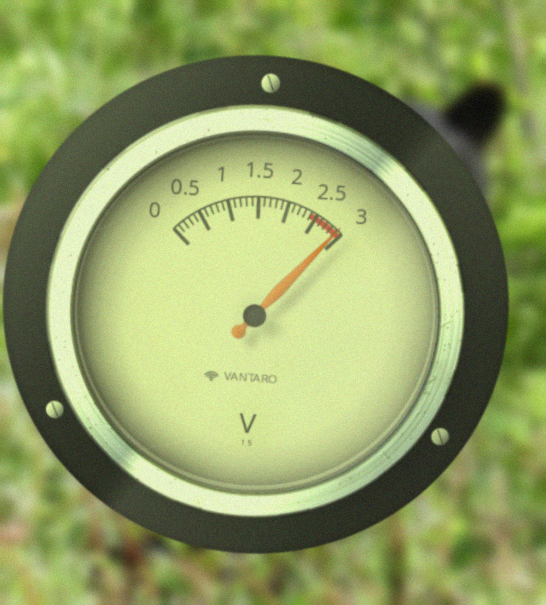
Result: 2.9 V
